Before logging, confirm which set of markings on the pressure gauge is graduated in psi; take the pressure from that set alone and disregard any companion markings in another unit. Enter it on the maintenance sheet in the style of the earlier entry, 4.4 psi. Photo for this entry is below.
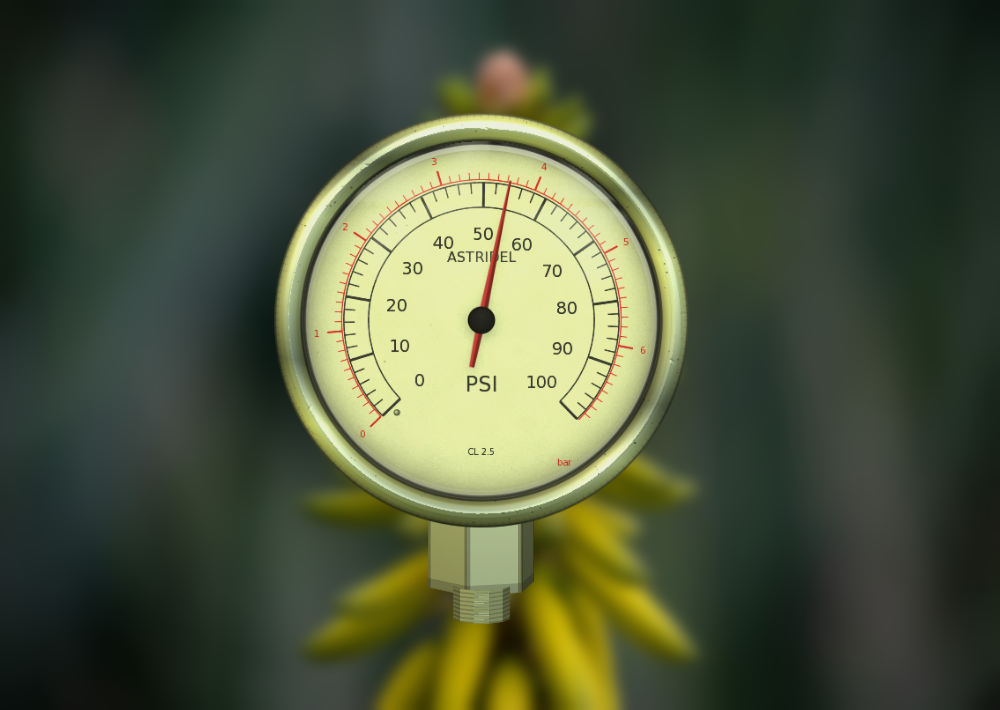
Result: 54 psi
